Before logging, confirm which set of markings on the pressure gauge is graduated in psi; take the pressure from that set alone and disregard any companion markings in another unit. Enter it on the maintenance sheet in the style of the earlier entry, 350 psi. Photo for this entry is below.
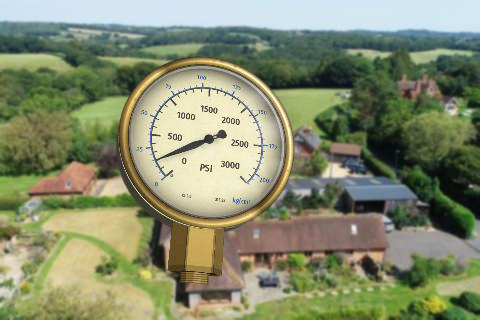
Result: 200 psi
